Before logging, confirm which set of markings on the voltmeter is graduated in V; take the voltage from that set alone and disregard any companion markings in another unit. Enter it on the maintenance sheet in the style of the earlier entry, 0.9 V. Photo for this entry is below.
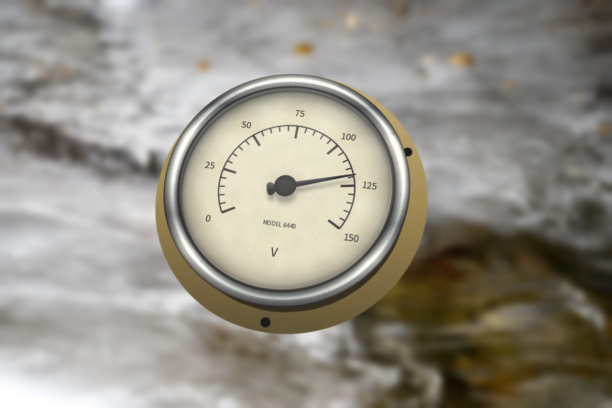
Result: 120 V
